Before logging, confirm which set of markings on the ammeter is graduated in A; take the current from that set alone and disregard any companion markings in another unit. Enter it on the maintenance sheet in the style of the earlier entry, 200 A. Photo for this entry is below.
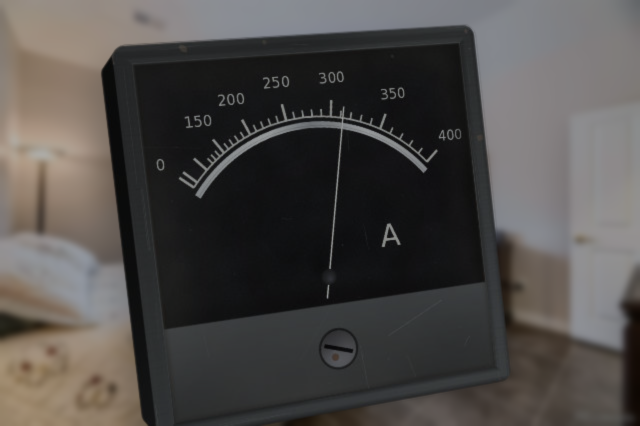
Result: 310 A
